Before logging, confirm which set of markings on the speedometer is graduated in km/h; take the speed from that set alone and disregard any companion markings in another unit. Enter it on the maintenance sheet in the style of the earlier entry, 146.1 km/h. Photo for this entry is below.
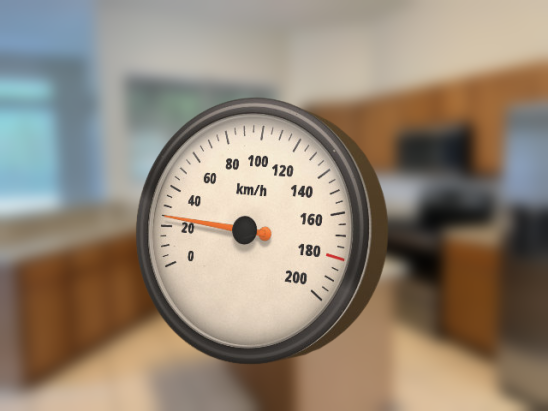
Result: 25 km/h
